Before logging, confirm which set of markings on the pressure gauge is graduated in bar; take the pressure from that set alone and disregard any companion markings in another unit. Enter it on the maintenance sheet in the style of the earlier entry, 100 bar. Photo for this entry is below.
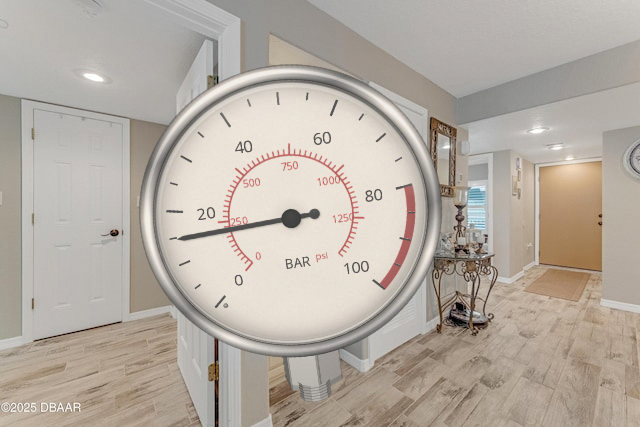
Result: 15 bar
